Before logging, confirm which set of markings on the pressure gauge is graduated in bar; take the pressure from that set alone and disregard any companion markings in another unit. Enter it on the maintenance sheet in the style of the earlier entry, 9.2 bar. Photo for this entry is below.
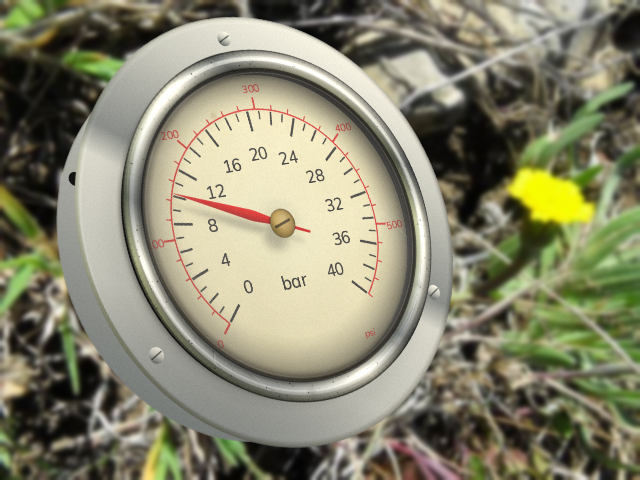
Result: 10 bar
